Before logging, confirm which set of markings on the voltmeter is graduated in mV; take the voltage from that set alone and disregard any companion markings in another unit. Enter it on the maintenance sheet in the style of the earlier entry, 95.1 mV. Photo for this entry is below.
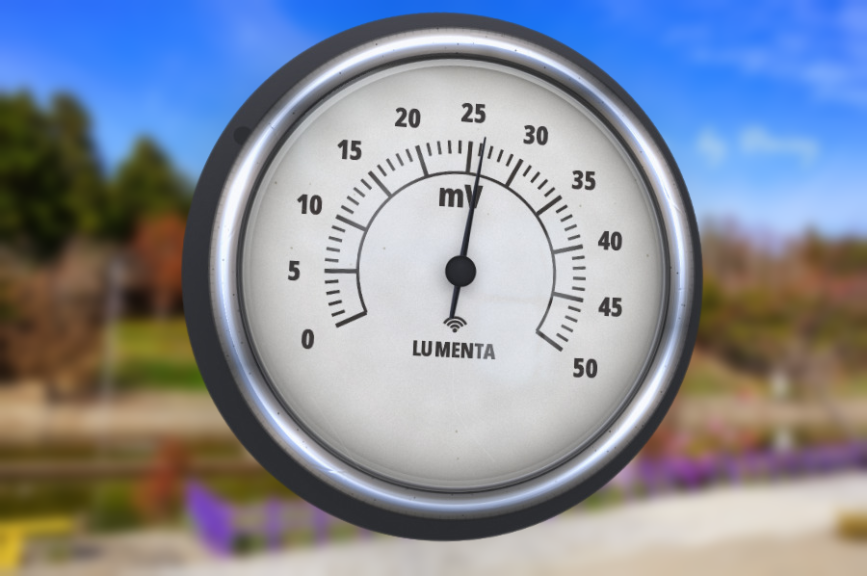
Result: 26 mV
